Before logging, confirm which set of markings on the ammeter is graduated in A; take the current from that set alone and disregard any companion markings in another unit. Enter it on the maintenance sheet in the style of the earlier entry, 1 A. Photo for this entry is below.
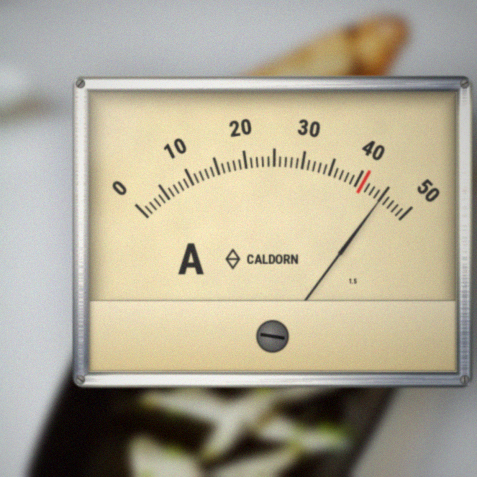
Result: 45 A
